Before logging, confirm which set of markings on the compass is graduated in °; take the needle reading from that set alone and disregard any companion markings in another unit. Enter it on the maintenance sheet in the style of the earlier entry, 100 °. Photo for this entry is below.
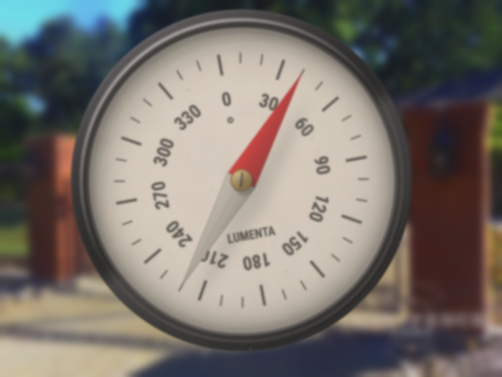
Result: 40 °
